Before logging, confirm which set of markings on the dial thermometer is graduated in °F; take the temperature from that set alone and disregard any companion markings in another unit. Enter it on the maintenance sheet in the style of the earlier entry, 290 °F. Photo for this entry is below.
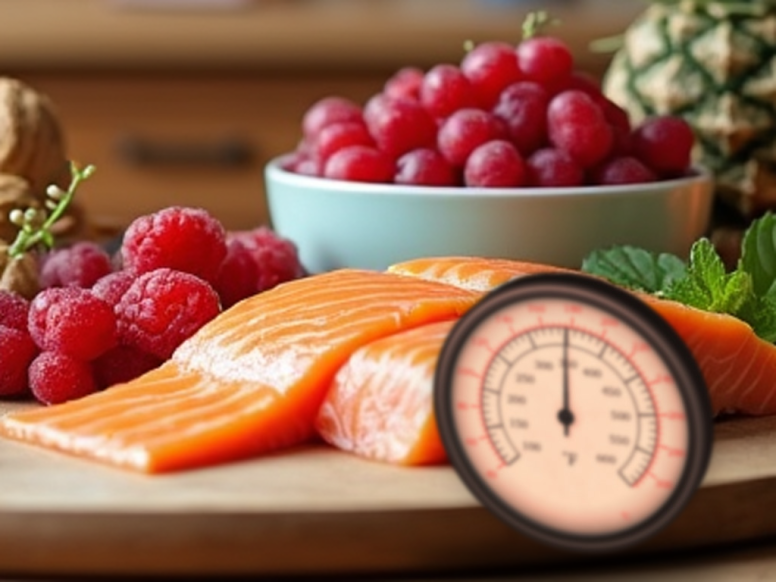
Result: 350 °F
